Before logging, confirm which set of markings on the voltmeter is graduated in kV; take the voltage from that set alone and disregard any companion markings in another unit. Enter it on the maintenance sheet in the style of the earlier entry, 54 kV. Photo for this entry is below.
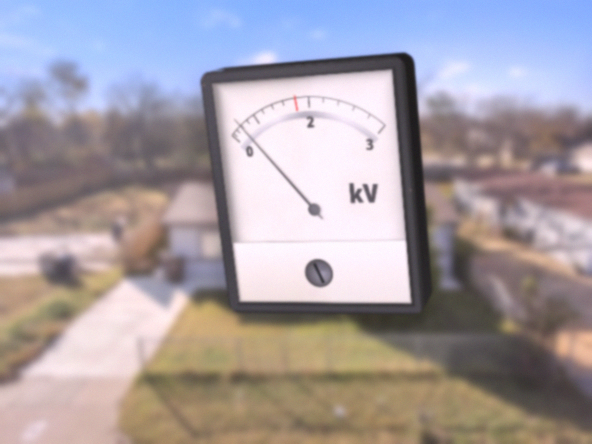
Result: 0.6 kV
